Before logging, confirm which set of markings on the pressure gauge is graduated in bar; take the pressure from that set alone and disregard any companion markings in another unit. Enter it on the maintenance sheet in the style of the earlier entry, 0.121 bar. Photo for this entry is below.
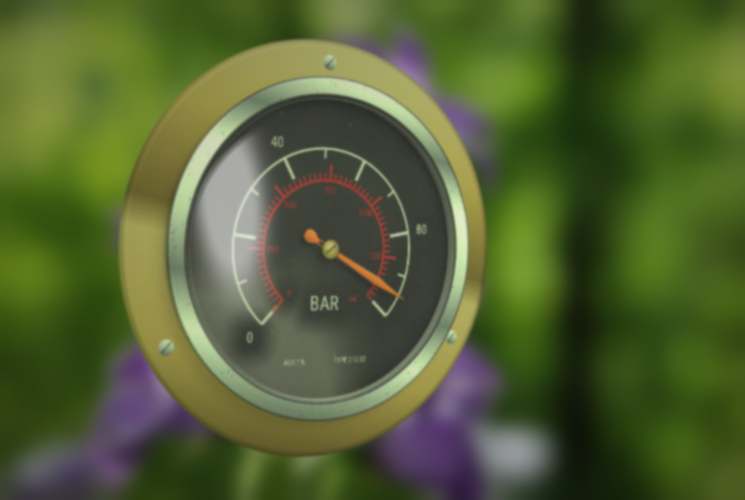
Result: 95 bar
